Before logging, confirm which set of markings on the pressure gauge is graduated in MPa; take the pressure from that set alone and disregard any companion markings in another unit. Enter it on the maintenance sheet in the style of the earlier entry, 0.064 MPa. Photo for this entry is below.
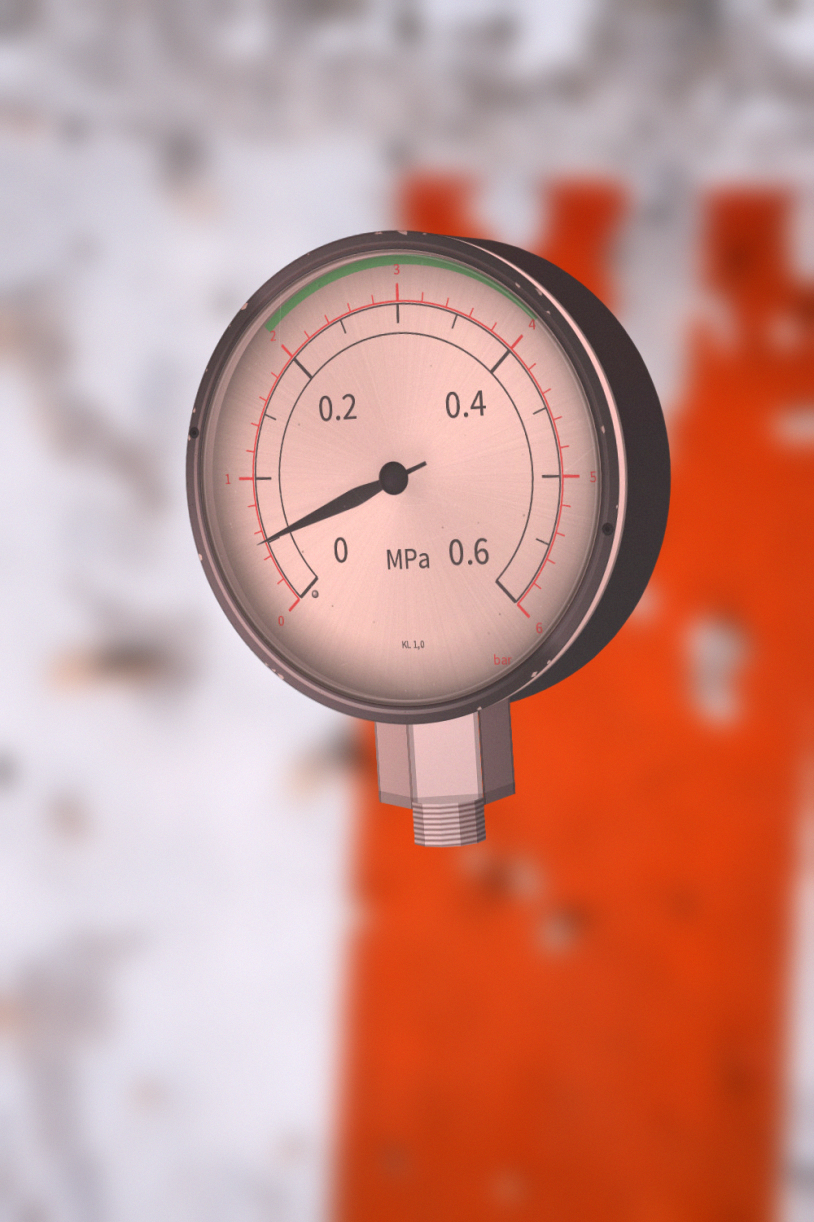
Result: 0.05 MPa
